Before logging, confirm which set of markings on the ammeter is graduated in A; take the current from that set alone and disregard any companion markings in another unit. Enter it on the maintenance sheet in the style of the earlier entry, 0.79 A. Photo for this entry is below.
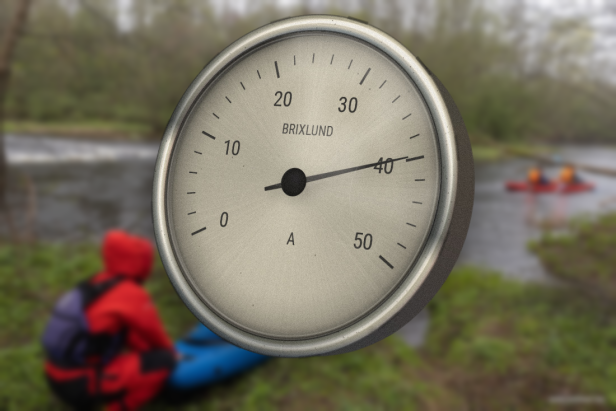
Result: 40 A
